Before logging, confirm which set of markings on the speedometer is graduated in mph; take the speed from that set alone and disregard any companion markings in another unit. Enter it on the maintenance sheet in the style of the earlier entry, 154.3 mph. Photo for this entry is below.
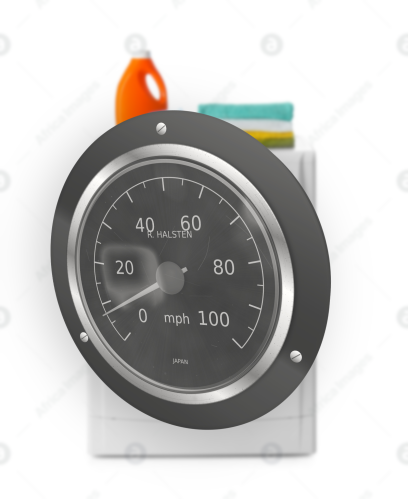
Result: 7.5 mph
